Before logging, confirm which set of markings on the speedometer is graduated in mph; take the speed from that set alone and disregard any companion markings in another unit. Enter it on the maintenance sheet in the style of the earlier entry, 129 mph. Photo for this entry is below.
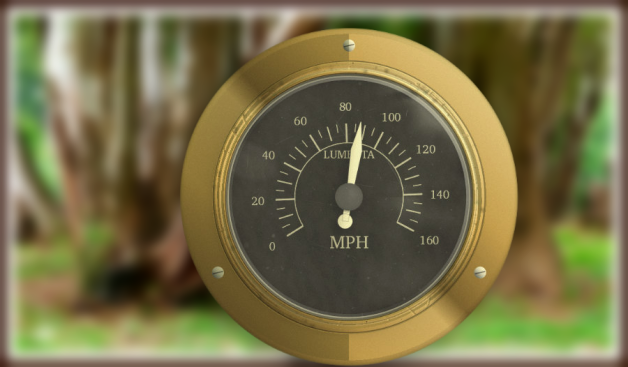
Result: 87.5 mph
